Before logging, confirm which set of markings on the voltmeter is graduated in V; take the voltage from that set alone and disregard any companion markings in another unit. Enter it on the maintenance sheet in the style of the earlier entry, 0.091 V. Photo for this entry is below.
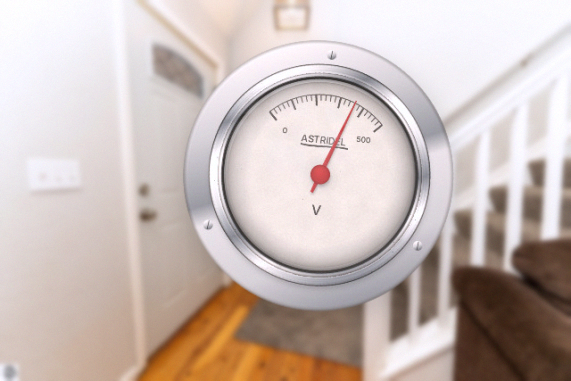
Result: 360 V
